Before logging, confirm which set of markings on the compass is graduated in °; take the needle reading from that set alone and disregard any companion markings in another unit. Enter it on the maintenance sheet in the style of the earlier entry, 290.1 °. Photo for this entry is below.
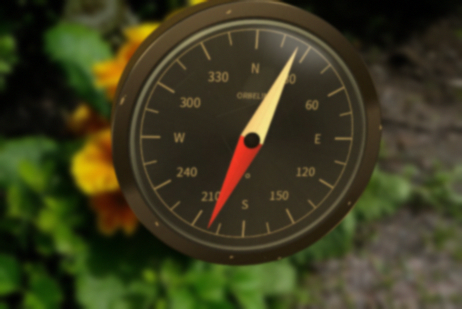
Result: 202.5 °
